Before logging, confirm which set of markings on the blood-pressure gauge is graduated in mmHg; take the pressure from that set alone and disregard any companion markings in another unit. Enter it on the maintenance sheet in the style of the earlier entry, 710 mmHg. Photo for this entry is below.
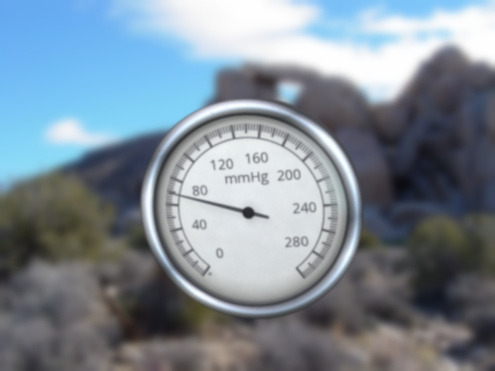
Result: 70 mmHg
